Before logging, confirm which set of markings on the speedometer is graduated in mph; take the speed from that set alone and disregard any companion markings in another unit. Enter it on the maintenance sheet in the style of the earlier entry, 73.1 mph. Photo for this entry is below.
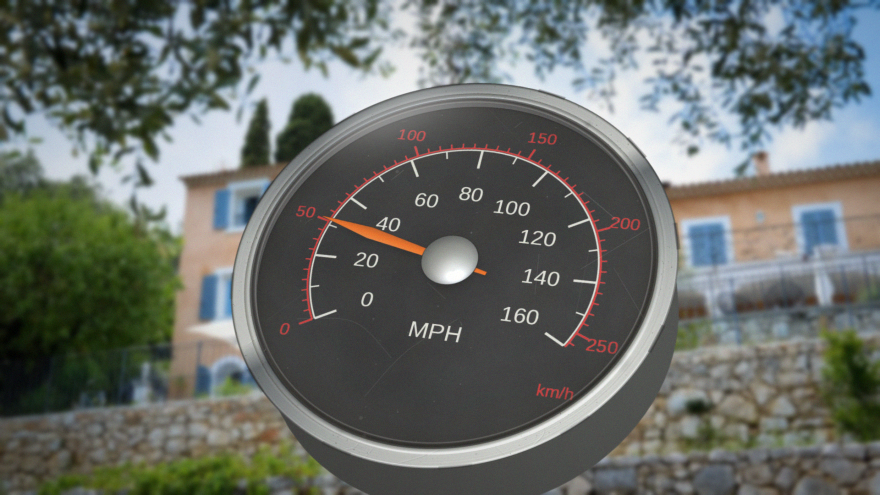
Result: 30 mph
